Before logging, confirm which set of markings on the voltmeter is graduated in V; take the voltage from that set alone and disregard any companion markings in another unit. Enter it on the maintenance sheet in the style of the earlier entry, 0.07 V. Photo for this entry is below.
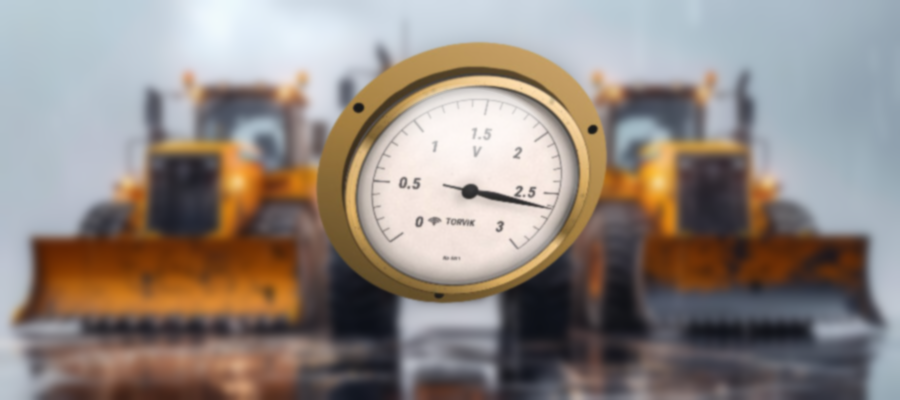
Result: 2.6 V
